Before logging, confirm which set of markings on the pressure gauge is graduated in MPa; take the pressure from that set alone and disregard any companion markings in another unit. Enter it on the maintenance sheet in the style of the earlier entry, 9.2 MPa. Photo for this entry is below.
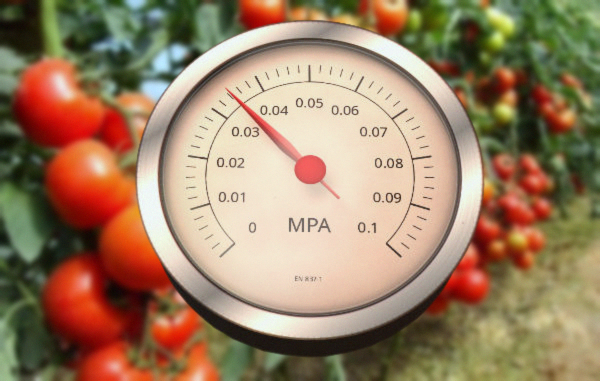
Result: 0.034 MPa
